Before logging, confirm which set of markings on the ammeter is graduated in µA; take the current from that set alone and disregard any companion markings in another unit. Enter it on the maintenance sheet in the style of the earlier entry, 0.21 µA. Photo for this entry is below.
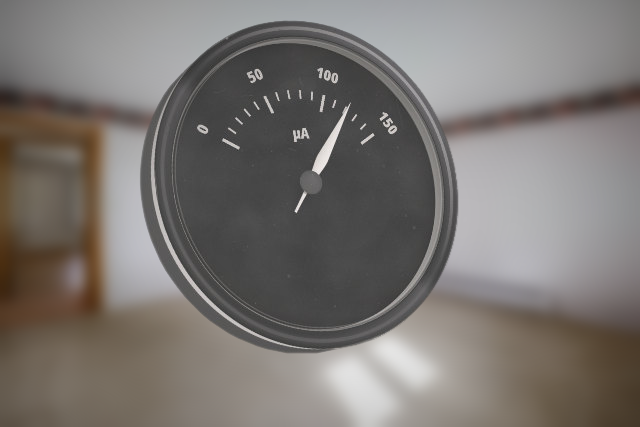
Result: 120 µA
